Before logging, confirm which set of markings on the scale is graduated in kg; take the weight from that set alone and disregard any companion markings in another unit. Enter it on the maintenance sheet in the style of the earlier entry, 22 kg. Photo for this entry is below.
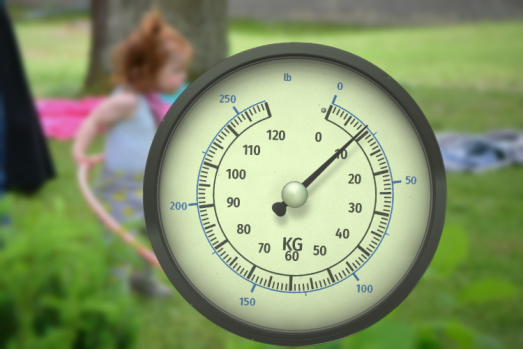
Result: 9 kg
